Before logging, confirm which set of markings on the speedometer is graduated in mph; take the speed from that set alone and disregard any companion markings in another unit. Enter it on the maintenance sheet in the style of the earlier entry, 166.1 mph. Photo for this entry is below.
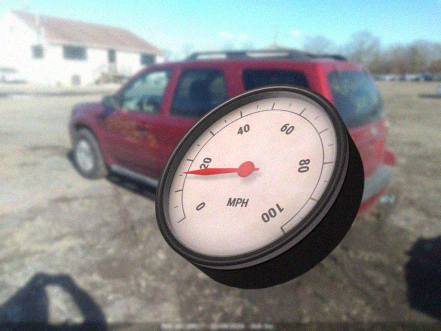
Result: 15 mph
